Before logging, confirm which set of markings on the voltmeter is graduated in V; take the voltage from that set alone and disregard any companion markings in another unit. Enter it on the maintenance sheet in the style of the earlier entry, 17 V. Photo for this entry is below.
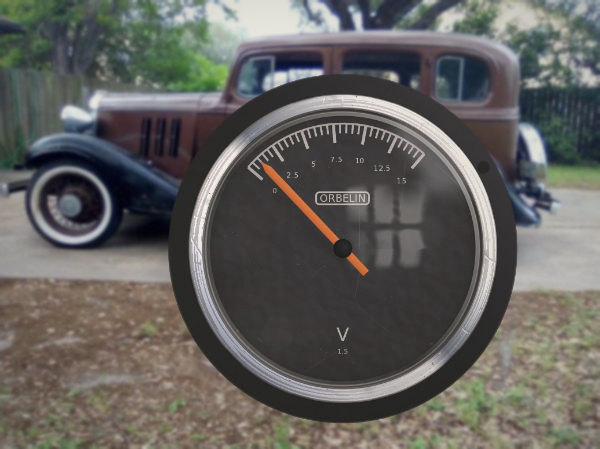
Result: 1 V
